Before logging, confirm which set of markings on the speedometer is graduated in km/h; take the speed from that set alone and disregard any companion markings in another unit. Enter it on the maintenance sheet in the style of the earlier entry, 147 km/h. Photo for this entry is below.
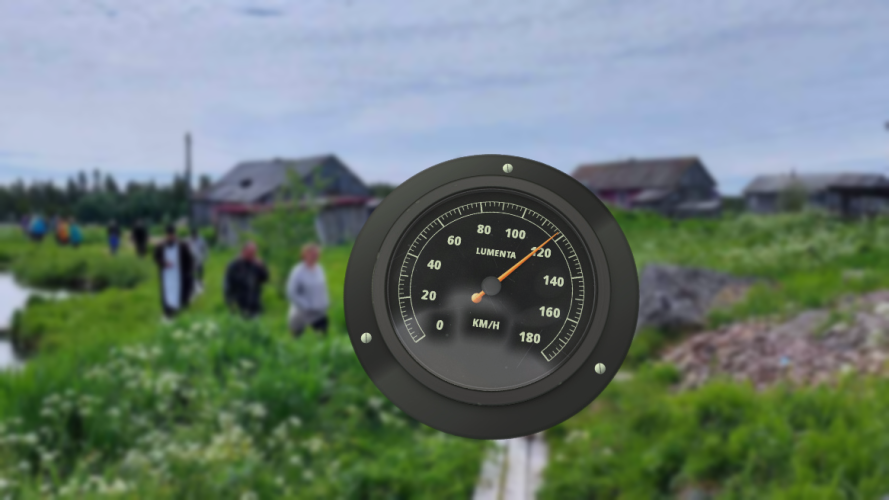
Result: 118 km/h
